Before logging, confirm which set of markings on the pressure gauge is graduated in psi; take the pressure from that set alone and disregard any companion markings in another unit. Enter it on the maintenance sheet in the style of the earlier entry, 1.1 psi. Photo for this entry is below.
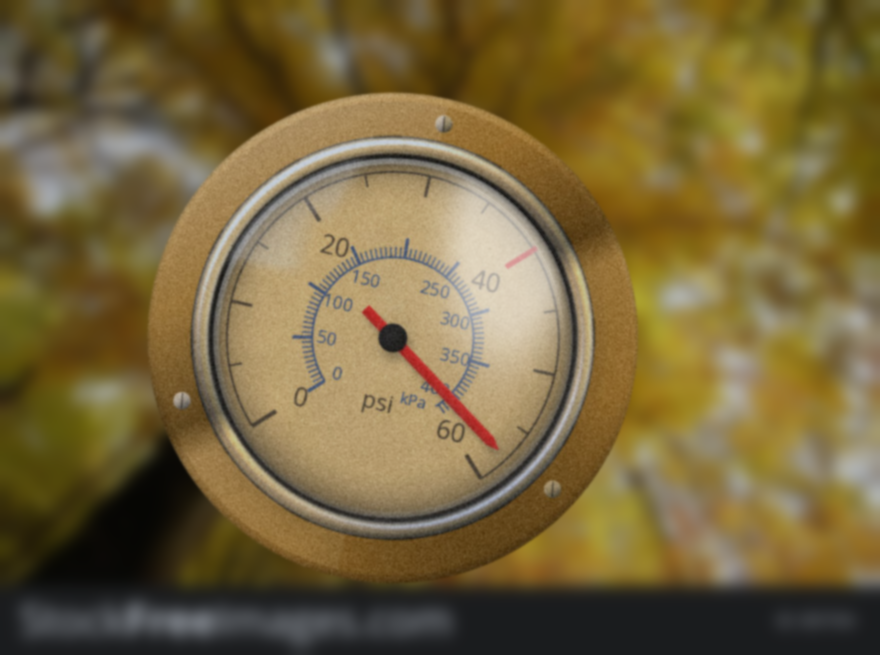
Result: 57.5 psi
